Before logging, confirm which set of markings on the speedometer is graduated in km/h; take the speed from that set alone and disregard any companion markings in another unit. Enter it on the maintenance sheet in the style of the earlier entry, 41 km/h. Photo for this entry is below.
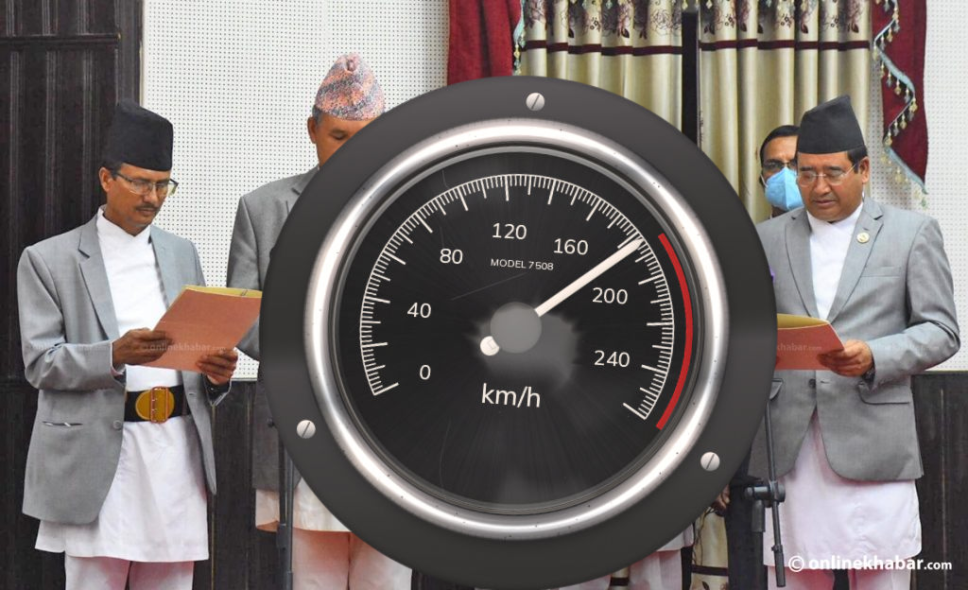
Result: 184 km/h
